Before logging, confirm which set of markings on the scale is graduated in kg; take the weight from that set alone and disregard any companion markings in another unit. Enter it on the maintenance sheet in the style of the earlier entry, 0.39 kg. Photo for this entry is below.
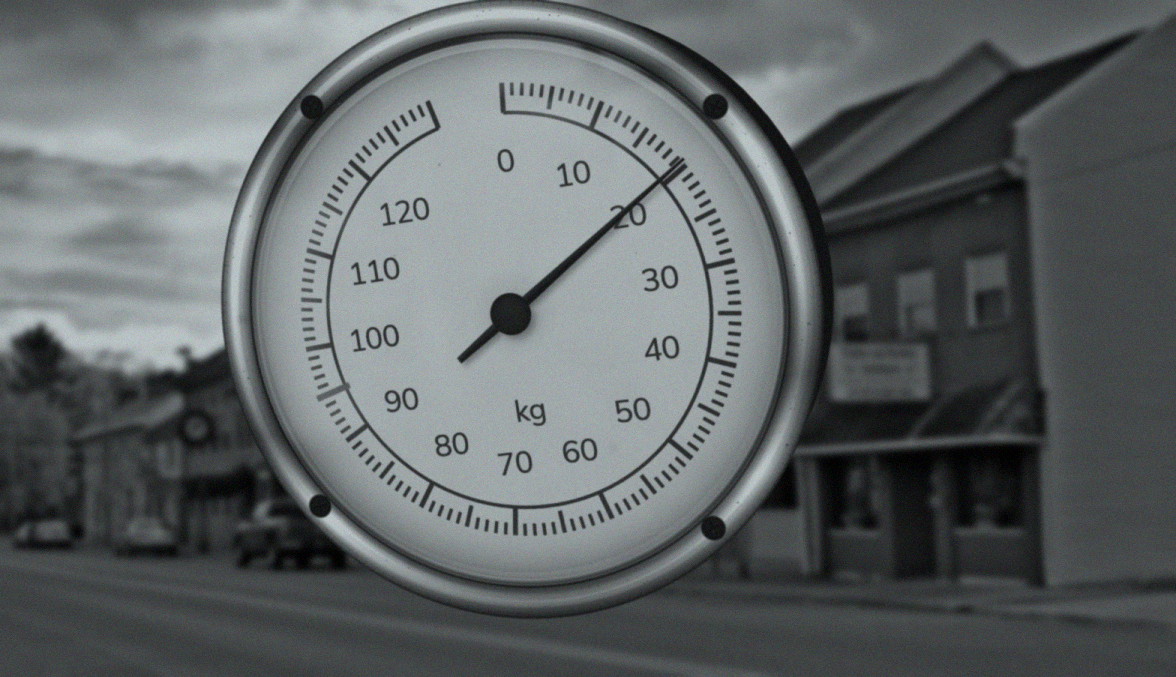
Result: 19.5 kg
